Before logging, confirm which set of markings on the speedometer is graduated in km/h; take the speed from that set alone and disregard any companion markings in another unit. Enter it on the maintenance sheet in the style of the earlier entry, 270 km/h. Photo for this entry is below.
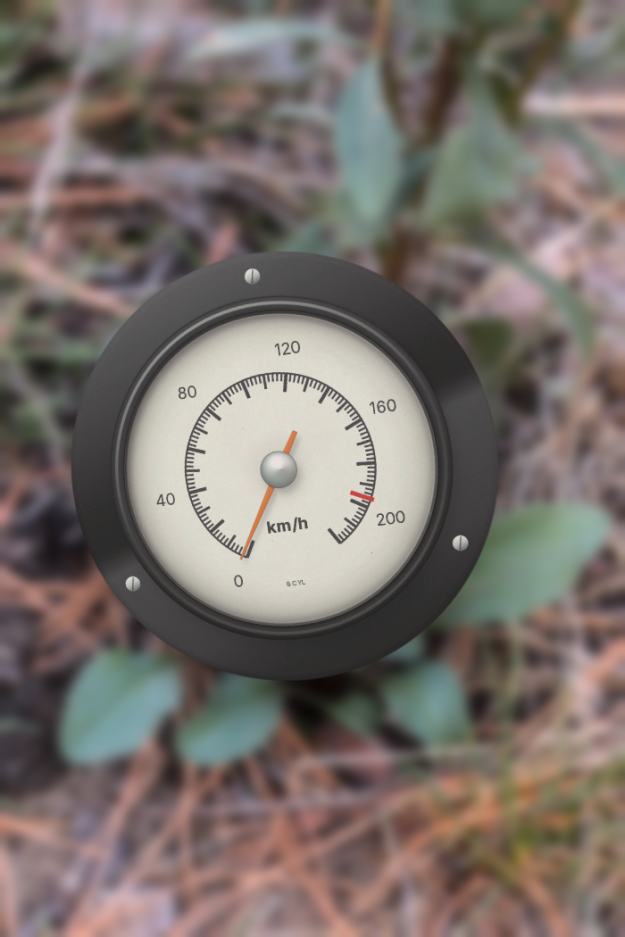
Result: 2 km/h
